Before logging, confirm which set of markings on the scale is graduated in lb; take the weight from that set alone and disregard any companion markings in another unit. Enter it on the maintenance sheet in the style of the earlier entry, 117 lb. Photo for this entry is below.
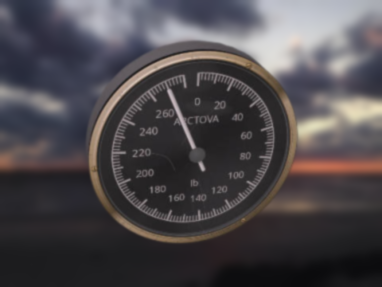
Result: 270 lb
